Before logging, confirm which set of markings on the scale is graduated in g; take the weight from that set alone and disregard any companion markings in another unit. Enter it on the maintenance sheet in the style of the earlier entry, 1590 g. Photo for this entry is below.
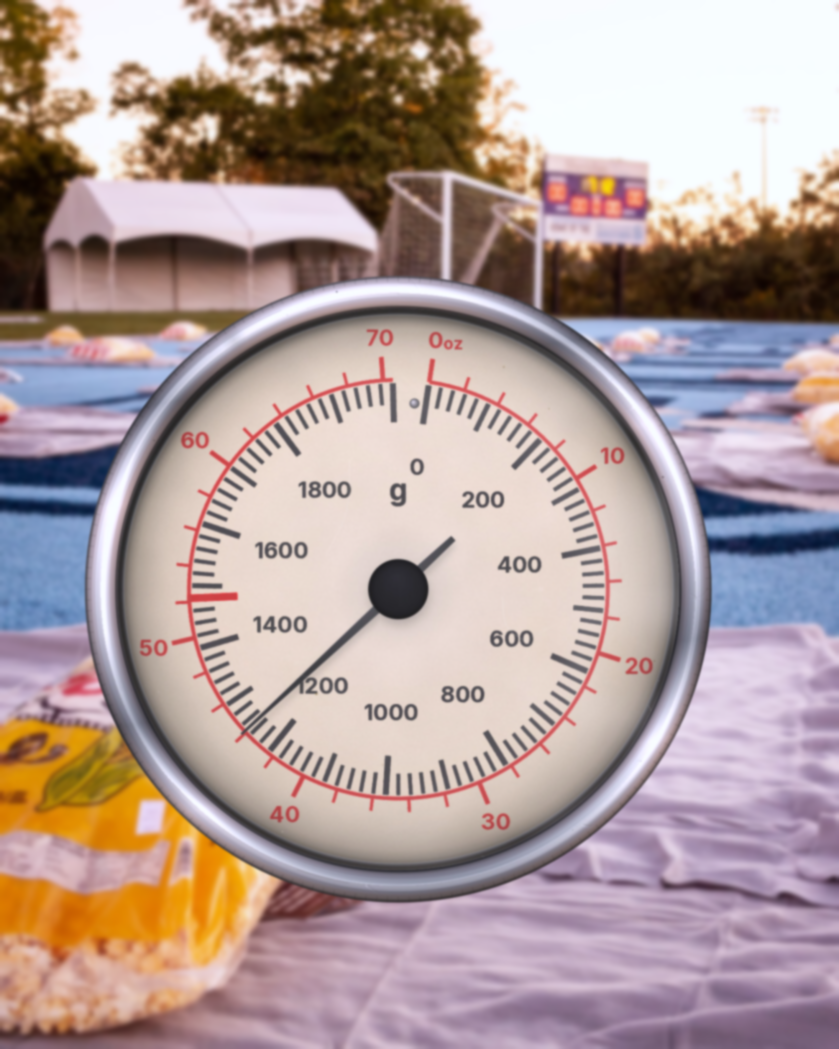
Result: 1250 g
